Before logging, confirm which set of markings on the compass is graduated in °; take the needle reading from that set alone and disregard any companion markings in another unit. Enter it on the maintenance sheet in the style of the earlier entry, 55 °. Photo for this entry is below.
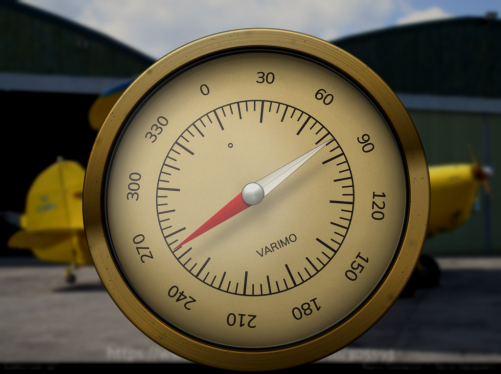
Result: 260 °
